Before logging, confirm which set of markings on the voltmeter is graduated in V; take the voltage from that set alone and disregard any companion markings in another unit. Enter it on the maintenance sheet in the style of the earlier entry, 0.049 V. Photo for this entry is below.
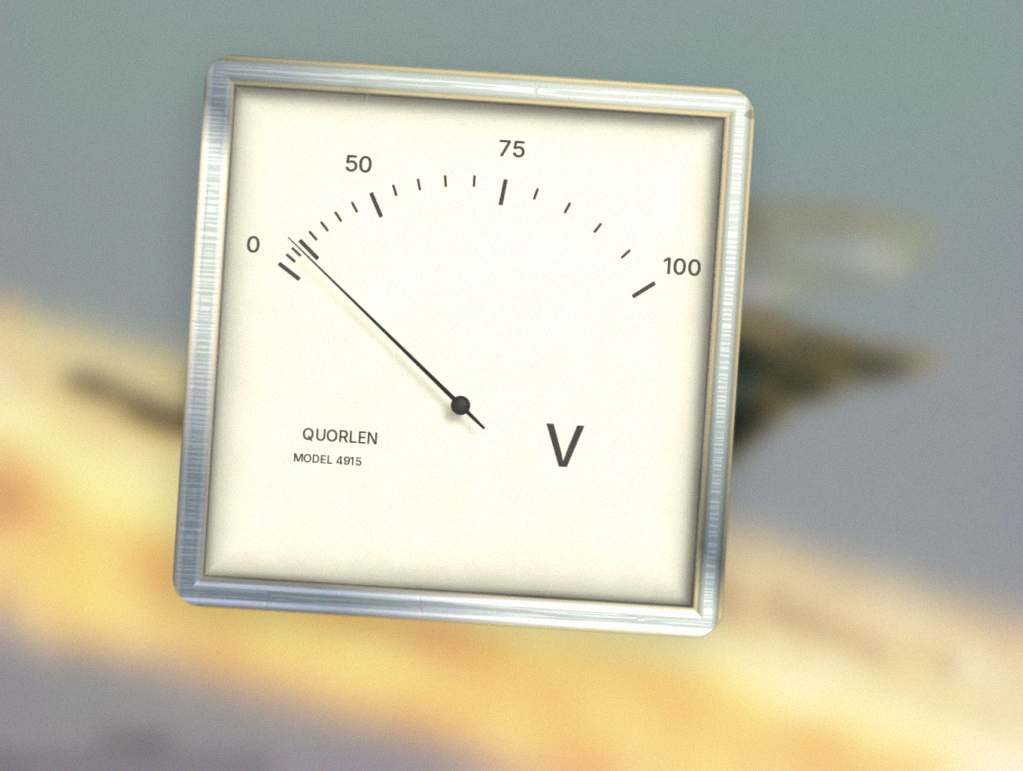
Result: 22.5 V
